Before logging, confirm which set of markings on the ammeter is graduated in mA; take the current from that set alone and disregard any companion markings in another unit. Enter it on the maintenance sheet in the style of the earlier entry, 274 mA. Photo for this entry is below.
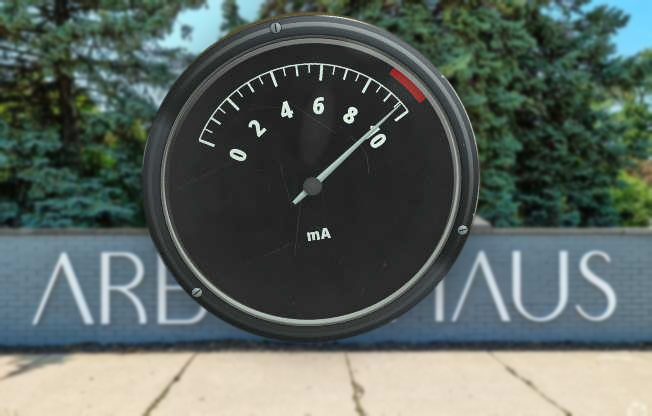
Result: 9.5 mA
